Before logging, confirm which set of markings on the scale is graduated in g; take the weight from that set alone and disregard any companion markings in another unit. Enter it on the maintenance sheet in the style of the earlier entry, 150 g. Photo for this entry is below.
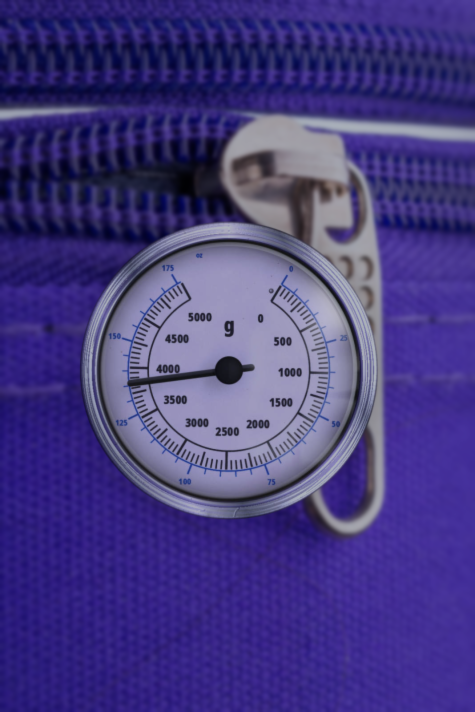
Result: 3850 g
